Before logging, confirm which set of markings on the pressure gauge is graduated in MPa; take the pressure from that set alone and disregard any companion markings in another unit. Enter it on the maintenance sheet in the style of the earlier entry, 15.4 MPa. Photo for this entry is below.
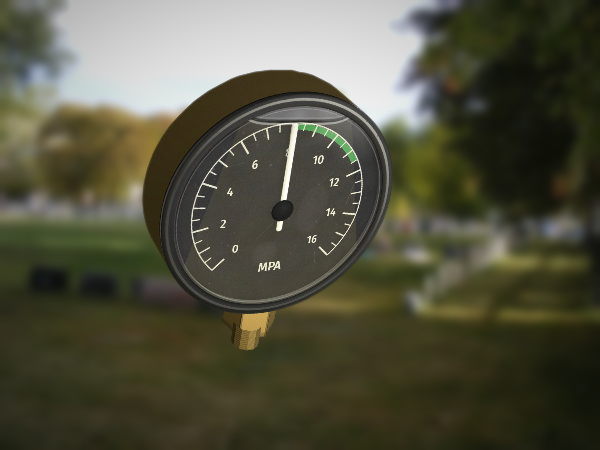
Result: 8 MPa
